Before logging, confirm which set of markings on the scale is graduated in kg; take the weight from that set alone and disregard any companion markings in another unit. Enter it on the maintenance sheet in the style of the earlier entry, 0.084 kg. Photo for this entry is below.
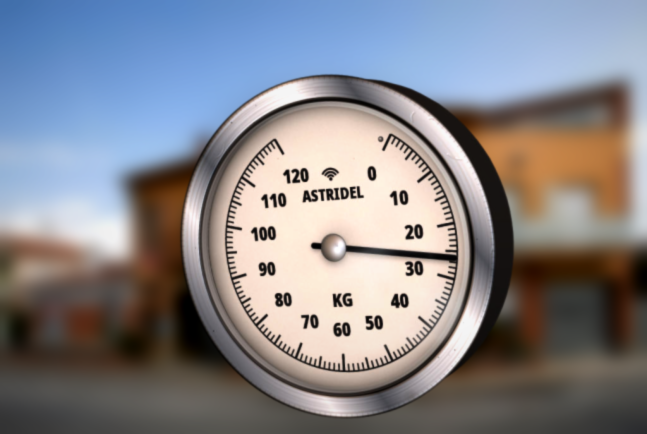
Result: 26 kg
